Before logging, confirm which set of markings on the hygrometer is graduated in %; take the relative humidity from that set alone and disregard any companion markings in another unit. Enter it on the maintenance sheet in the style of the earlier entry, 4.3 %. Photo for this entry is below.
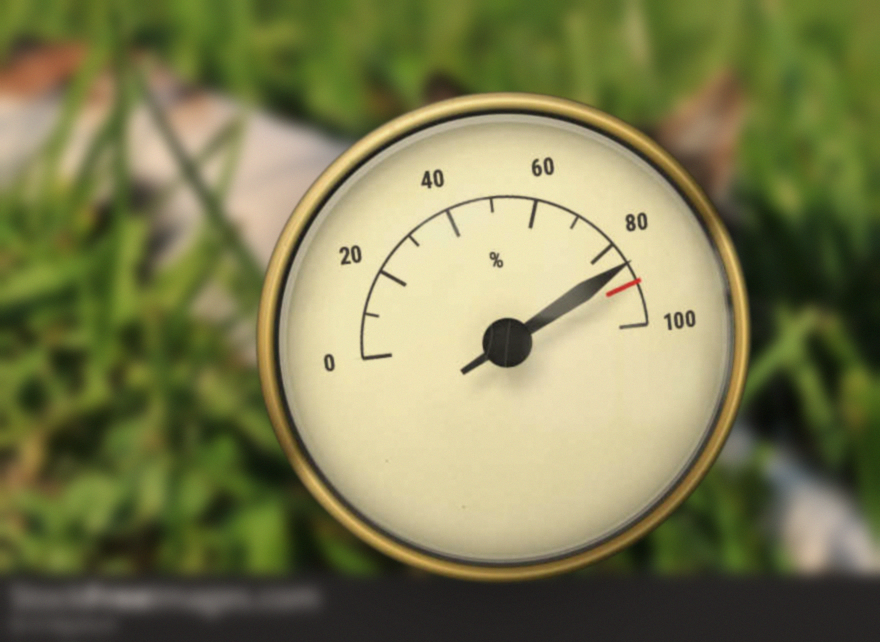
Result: 85 %
